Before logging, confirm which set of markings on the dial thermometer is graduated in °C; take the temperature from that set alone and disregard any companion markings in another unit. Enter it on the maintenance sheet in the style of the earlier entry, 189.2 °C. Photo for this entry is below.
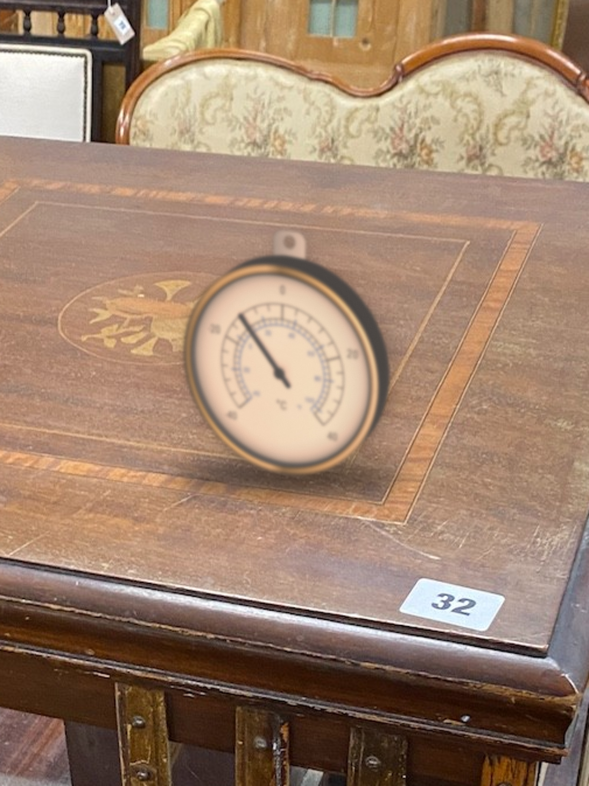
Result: -12 °C
